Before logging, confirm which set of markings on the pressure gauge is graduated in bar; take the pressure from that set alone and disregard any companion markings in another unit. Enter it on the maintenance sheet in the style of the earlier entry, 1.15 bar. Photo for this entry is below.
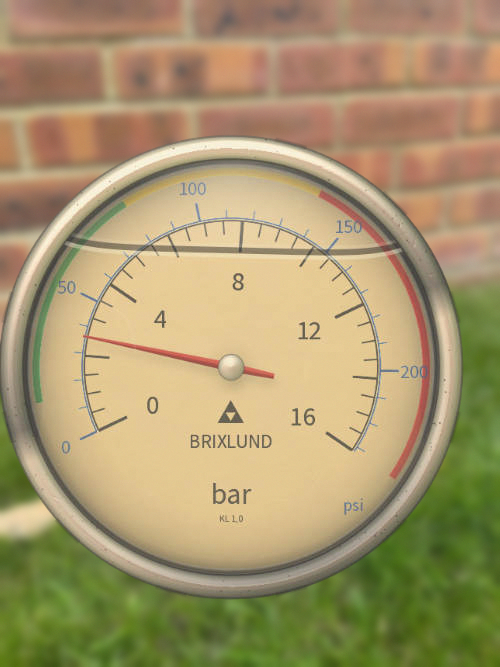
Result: 2.5 bar
